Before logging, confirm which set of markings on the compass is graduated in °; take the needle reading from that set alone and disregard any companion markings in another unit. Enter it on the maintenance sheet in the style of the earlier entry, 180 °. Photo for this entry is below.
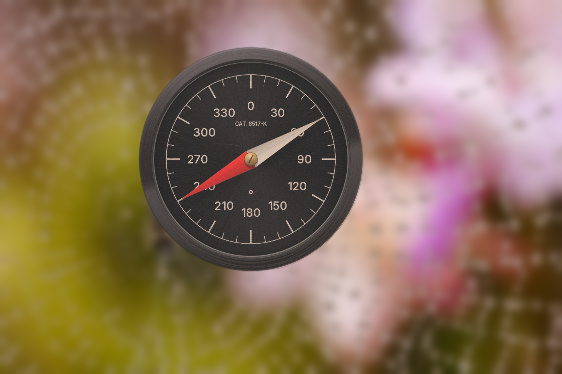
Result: 240 °
